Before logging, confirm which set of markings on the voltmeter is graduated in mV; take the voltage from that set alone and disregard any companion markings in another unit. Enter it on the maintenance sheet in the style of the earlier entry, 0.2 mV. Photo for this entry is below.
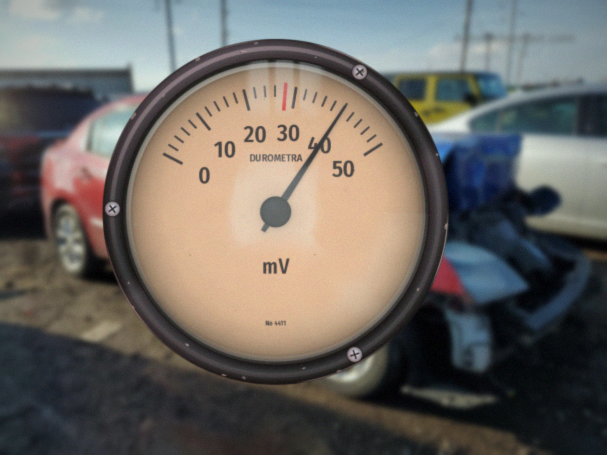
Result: 40 mV
